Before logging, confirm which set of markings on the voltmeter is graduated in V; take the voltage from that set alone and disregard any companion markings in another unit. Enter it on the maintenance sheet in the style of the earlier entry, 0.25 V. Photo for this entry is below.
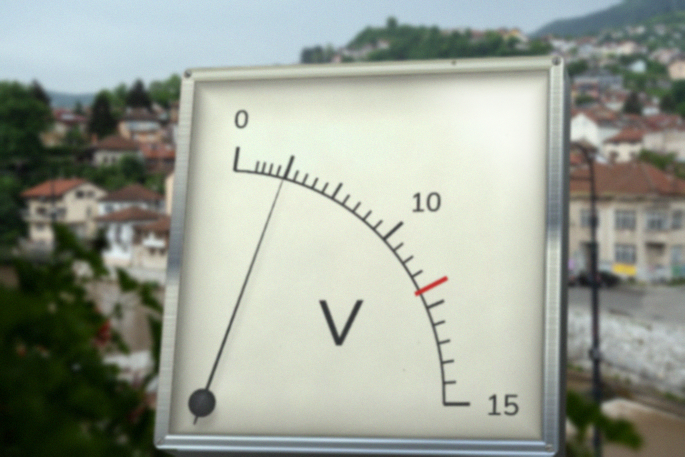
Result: 5 V
